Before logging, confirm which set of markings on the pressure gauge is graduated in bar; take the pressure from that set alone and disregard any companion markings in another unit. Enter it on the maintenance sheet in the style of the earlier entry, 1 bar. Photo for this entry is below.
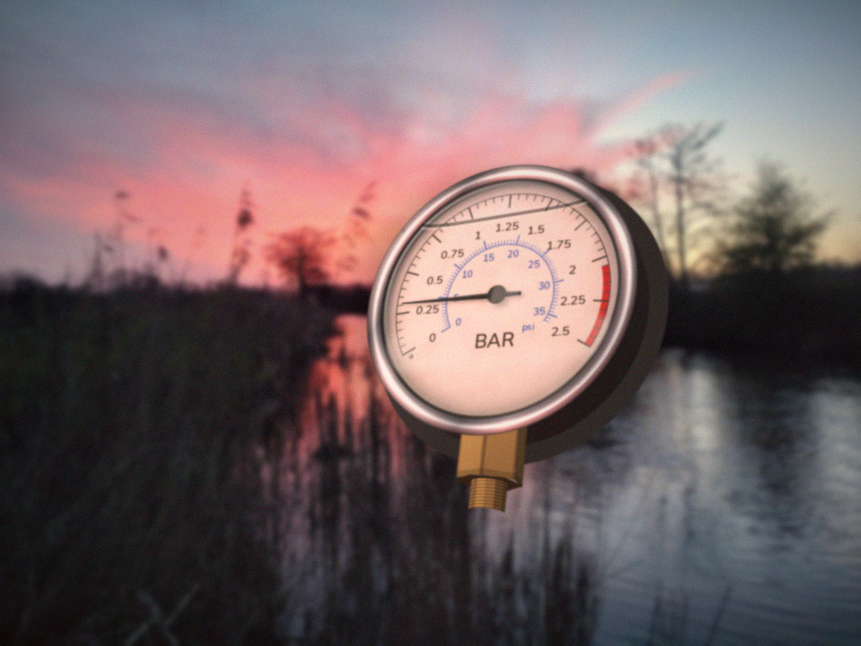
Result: 0.3 bar
